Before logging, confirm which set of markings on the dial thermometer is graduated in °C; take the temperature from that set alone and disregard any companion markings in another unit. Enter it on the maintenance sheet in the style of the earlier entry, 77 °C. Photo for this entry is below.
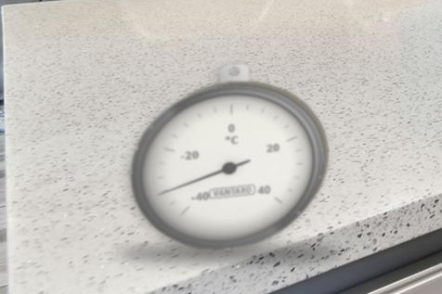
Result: -32 °C
